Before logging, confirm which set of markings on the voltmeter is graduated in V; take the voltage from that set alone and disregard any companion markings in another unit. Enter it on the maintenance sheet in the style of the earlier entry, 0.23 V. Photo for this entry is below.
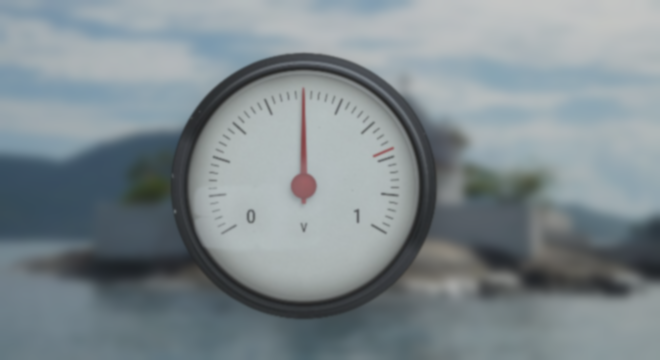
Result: 0.5 V
